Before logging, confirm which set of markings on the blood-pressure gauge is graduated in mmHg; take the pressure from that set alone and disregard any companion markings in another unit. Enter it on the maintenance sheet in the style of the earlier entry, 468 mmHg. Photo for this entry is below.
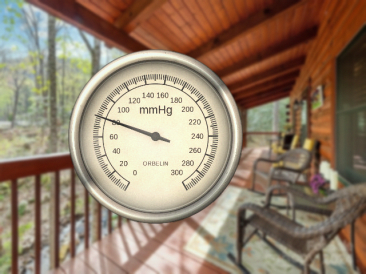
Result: 80 mmHg
